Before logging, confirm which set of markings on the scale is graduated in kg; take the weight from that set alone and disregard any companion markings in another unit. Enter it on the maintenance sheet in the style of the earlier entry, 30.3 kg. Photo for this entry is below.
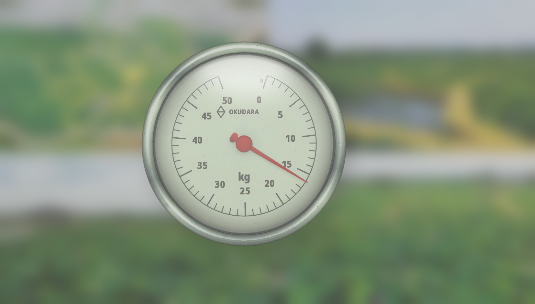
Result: 16 kg
